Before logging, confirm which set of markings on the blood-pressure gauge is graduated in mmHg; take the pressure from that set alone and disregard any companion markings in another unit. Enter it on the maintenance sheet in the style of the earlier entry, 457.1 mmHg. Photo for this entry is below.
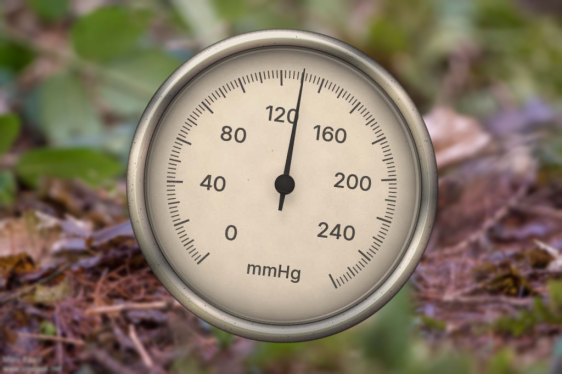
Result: 130 mmHg
